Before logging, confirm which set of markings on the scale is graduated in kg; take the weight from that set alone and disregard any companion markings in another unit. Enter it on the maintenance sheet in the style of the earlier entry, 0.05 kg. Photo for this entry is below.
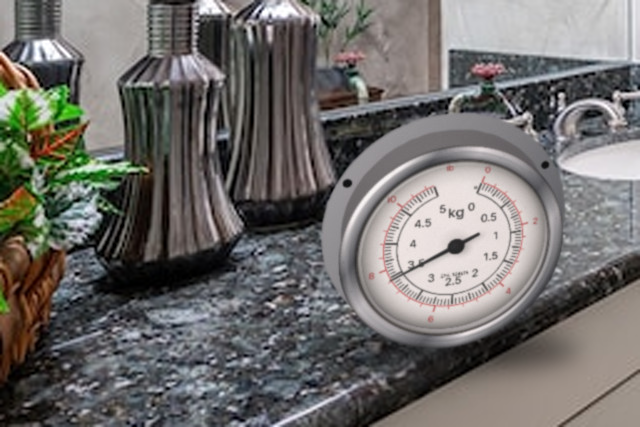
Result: 3.5 kg
